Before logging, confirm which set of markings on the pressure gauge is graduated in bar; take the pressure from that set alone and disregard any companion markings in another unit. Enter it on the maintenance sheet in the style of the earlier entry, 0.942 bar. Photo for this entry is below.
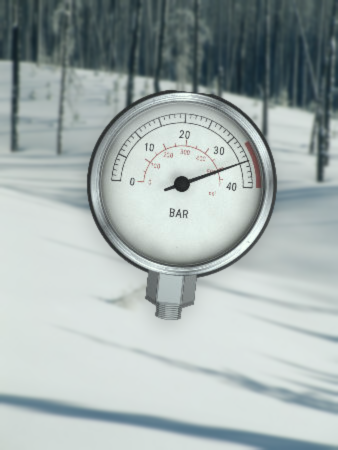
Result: 35 bar
